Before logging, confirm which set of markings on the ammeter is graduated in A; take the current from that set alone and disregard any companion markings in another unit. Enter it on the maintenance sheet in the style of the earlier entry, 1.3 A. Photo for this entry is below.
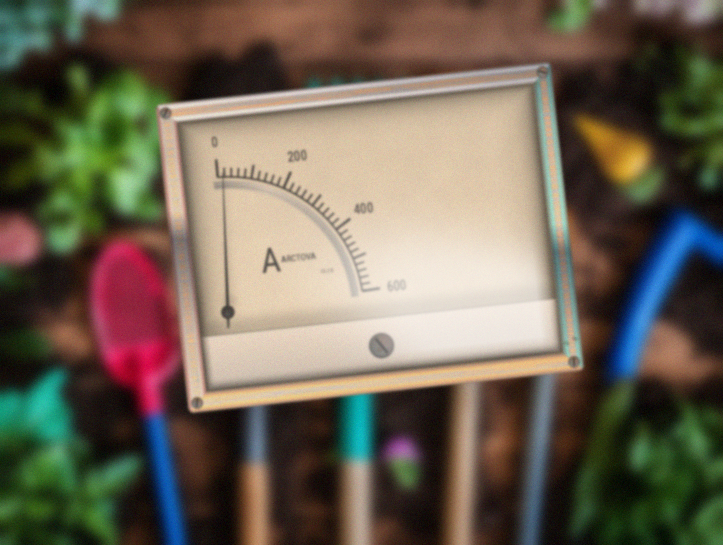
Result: 20 A
